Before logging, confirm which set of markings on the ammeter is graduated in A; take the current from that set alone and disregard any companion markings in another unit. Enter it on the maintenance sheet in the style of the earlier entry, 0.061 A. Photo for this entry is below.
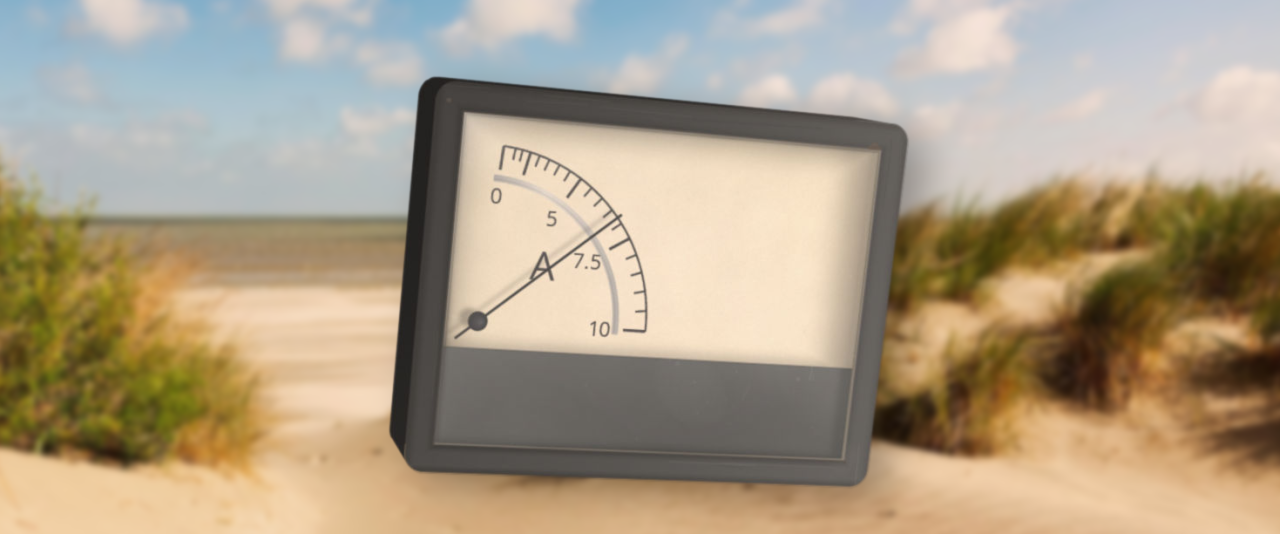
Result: 6.75 A
